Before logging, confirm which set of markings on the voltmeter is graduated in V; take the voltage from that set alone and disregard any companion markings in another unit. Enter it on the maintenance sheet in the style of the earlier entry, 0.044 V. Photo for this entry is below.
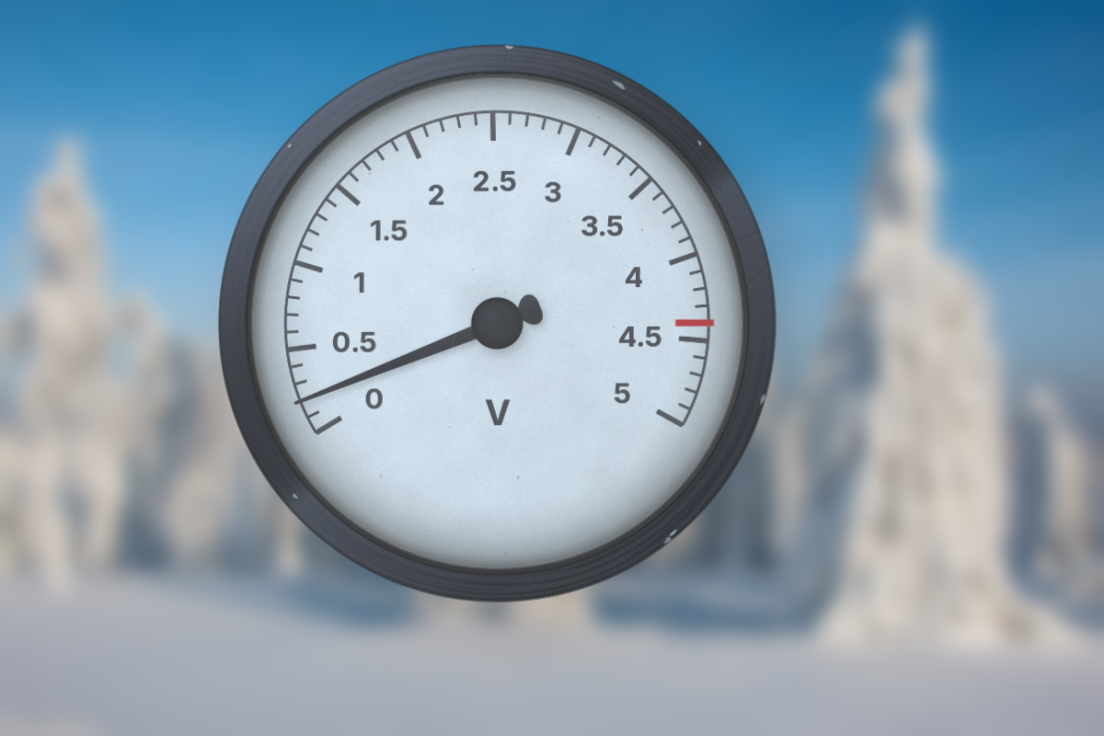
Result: 0.2 V
